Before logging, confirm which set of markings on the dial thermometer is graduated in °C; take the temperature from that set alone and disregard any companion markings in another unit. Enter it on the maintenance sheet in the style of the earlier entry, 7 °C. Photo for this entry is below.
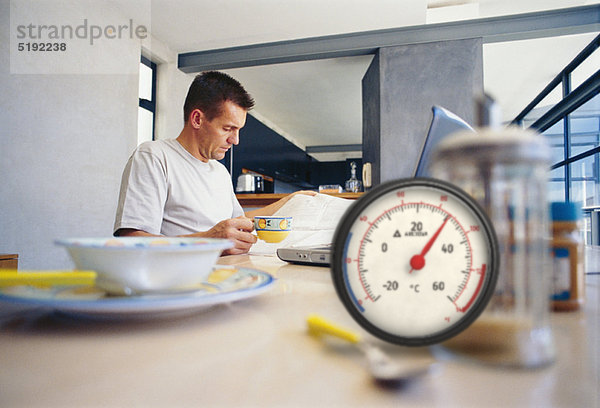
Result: 30 °C
